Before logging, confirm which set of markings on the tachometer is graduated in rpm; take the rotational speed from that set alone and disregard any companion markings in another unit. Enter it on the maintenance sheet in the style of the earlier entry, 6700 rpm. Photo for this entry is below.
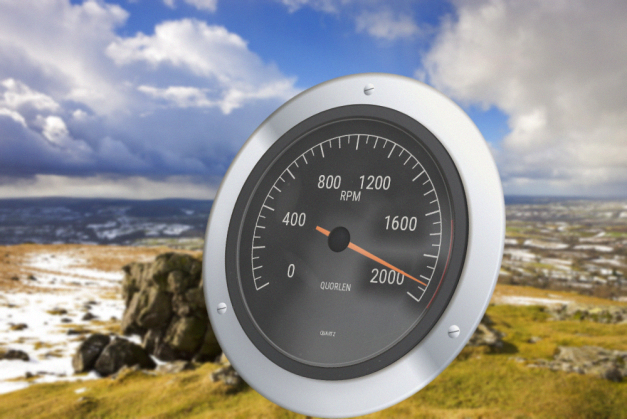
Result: 1925 rpm
